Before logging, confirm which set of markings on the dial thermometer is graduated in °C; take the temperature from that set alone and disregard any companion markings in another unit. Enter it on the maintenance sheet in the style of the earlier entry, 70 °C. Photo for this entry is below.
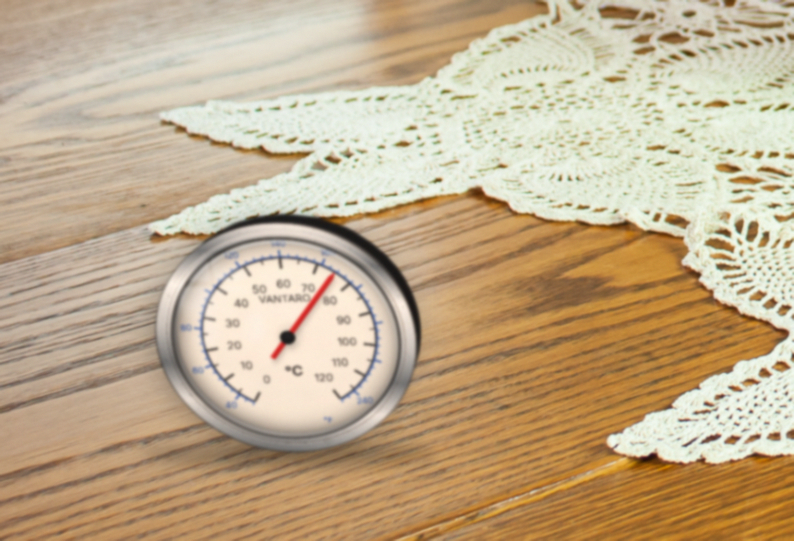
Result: 75 °C
